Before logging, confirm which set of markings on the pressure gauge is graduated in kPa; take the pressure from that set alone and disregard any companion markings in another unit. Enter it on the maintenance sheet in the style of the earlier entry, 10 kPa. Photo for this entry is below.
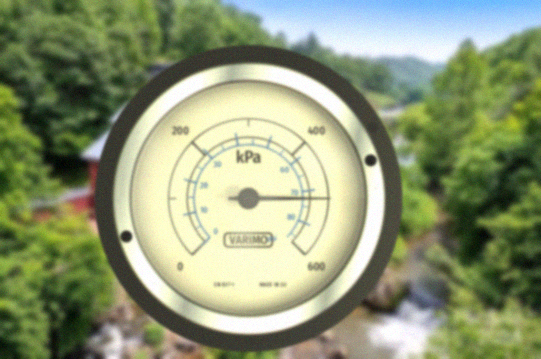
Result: 500 kPa
